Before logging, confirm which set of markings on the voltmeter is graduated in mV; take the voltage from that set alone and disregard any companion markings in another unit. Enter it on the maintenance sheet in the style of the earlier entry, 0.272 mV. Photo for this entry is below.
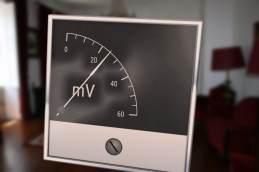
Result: 25 mV
